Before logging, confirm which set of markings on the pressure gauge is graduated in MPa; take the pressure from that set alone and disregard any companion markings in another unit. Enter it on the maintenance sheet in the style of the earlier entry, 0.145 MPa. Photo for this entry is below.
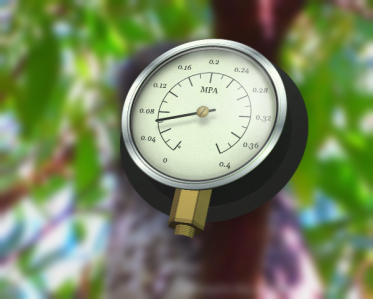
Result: 0.06 MPa
